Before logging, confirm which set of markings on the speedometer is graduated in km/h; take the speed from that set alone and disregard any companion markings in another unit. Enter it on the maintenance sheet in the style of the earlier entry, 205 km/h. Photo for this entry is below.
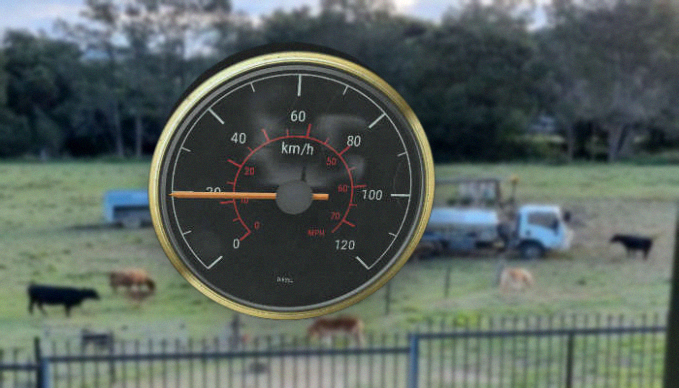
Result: 20 km/h
